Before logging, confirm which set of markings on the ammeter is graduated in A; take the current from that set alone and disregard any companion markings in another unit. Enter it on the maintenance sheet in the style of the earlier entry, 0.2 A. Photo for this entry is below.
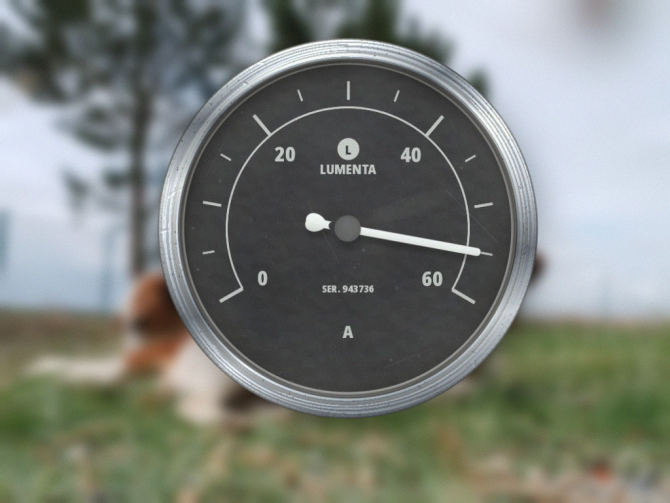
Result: 55 A
